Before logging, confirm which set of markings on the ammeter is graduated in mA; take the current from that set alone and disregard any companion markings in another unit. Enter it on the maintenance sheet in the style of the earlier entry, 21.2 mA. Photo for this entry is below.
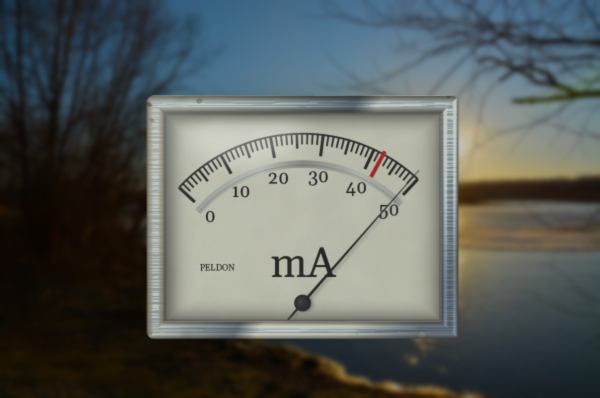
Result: 49 mA
